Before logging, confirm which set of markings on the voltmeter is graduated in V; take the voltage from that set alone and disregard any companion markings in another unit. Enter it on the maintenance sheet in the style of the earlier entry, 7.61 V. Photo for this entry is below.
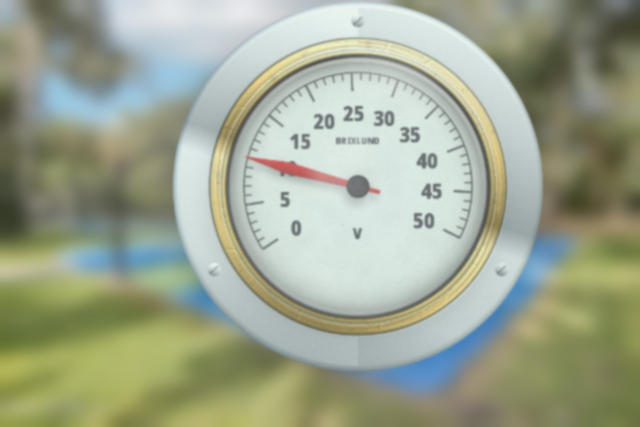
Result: 10 V
